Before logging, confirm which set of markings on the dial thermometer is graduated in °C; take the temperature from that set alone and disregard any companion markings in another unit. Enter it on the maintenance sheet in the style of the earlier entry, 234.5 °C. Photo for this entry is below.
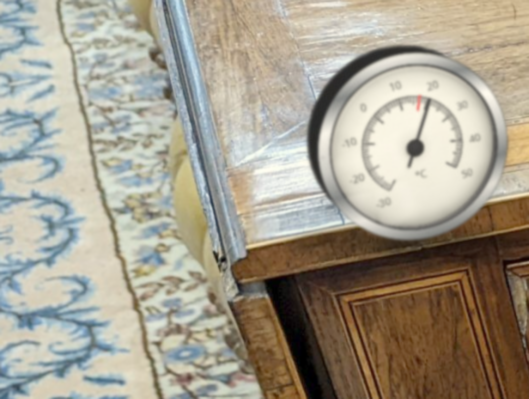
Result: 20 °C
